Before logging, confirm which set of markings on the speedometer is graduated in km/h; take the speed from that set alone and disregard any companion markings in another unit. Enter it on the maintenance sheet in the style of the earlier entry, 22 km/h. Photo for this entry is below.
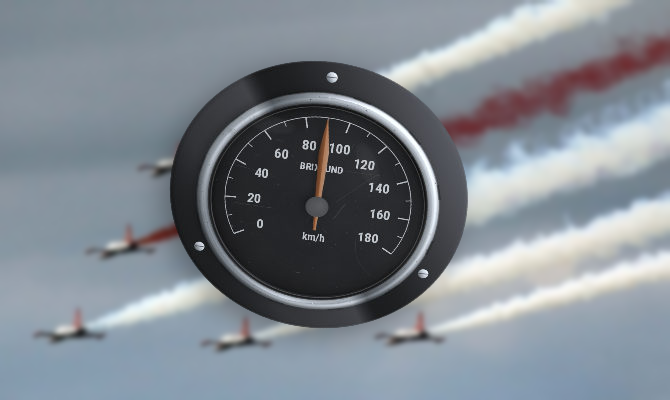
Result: 90 km/h
